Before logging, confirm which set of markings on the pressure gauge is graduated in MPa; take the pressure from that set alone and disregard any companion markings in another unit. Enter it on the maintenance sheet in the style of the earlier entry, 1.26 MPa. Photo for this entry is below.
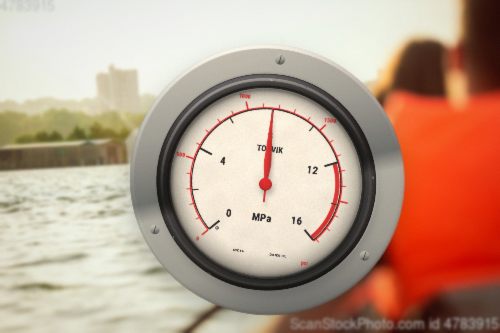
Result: 8 MPa
